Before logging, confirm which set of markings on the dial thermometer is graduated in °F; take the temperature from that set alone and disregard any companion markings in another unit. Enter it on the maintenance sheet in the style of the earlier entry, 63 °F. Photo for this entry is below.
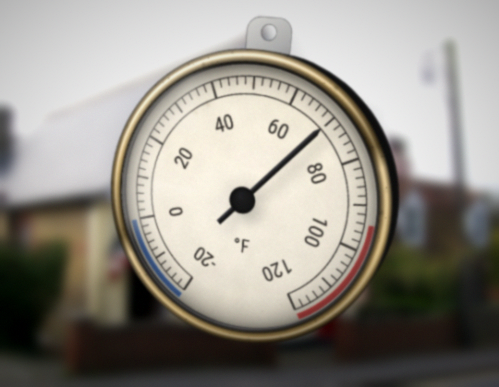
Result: 70 °F
